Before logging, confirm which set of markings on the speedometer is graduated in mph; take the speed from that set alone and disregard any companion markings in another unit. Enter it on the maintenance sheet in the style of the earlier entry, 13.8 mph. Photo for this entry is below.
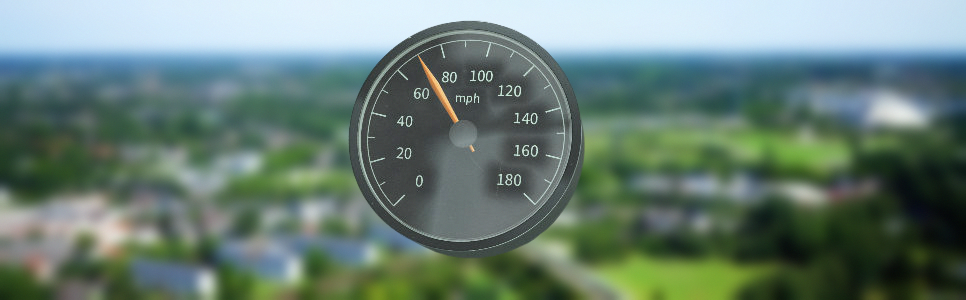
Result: 70 mph
